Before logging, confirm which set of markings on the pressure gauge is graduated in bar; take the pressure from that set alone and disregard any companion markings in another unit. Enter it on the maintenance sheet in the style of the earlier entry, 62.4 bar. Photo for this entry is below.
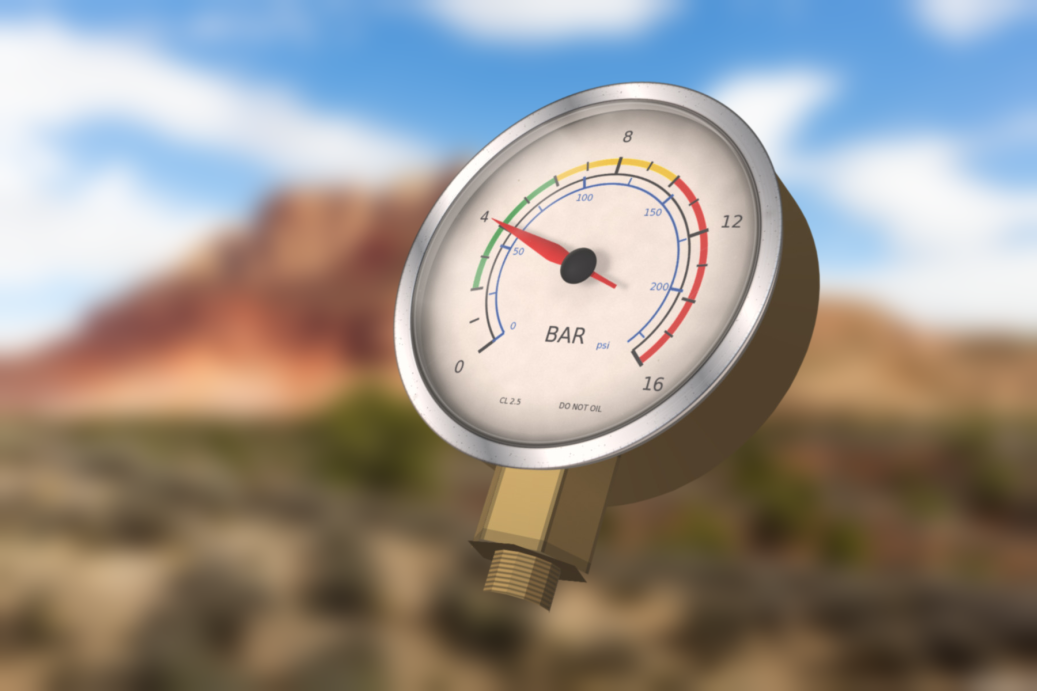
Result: 4 bar
